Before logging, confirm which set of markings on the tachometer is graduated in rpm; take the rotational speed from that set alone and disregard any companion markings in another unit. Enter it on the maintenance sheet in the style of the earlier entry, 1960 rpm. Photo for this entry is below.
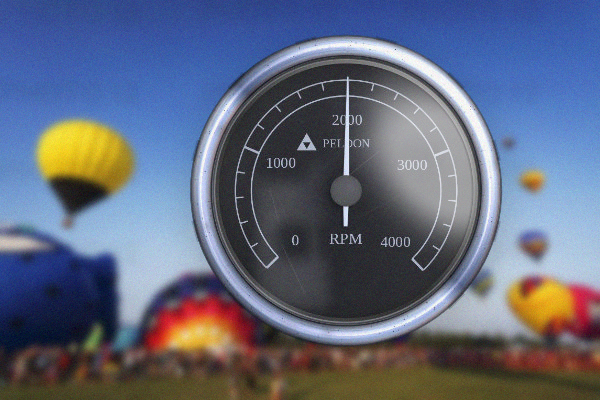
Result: 2000 rpm
